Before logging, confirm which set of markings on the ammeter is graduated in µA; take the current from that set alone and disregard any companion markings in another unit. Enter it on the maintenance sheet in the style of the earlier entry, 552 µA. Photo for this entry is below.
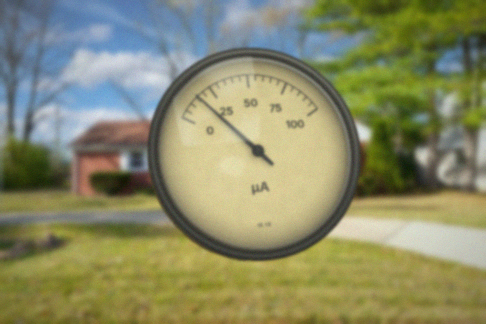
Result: 15 µA
